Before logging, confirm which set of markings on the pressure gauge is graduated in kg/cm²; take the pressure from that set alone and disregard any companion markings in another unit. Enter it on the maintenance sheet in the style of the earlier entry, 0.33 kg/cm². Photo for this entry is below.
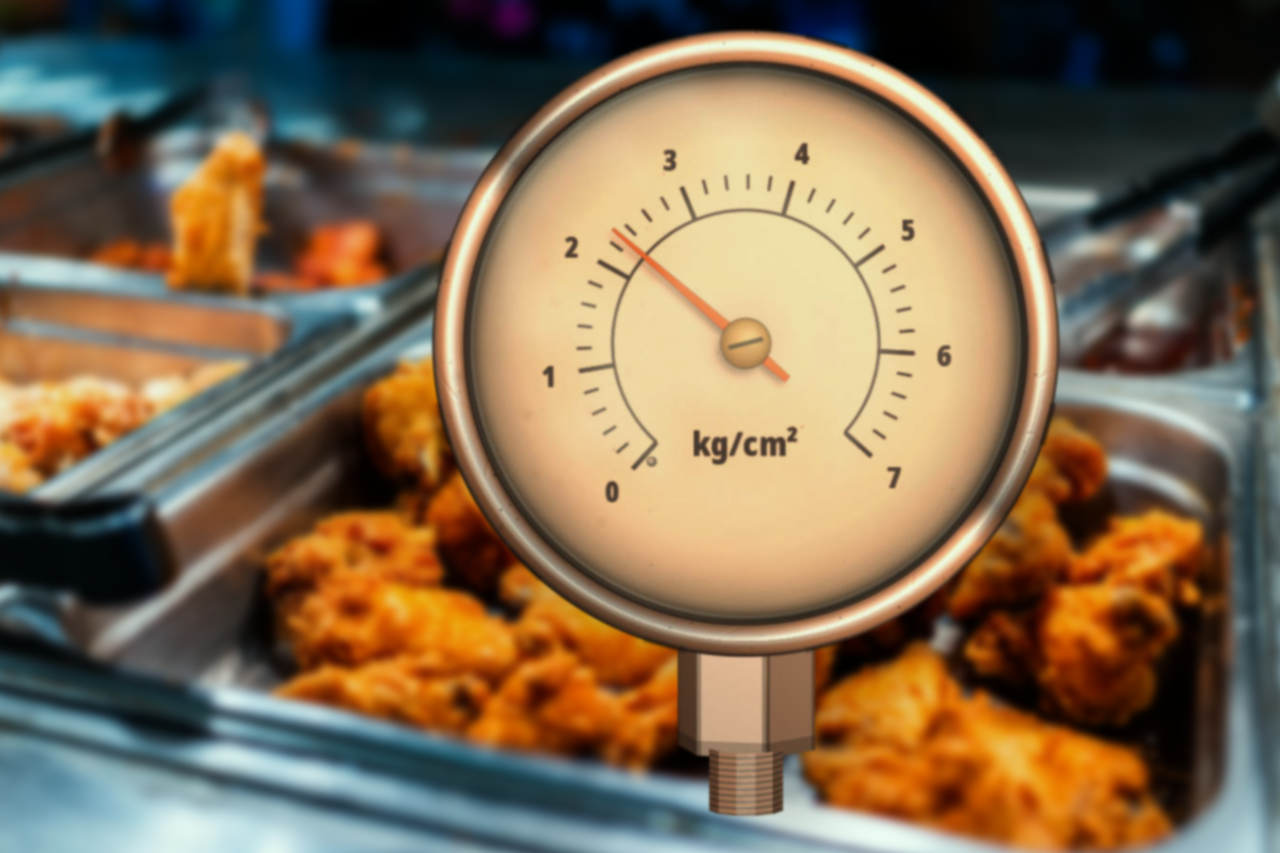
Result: 2.3 kg/cm²
